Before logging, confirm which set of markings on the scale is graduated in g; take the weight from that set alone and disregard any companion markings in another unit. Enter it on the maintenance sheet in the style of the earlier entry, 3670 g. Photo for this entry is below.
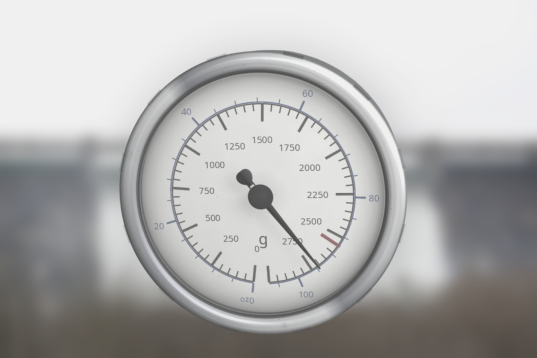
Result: 2700 g
